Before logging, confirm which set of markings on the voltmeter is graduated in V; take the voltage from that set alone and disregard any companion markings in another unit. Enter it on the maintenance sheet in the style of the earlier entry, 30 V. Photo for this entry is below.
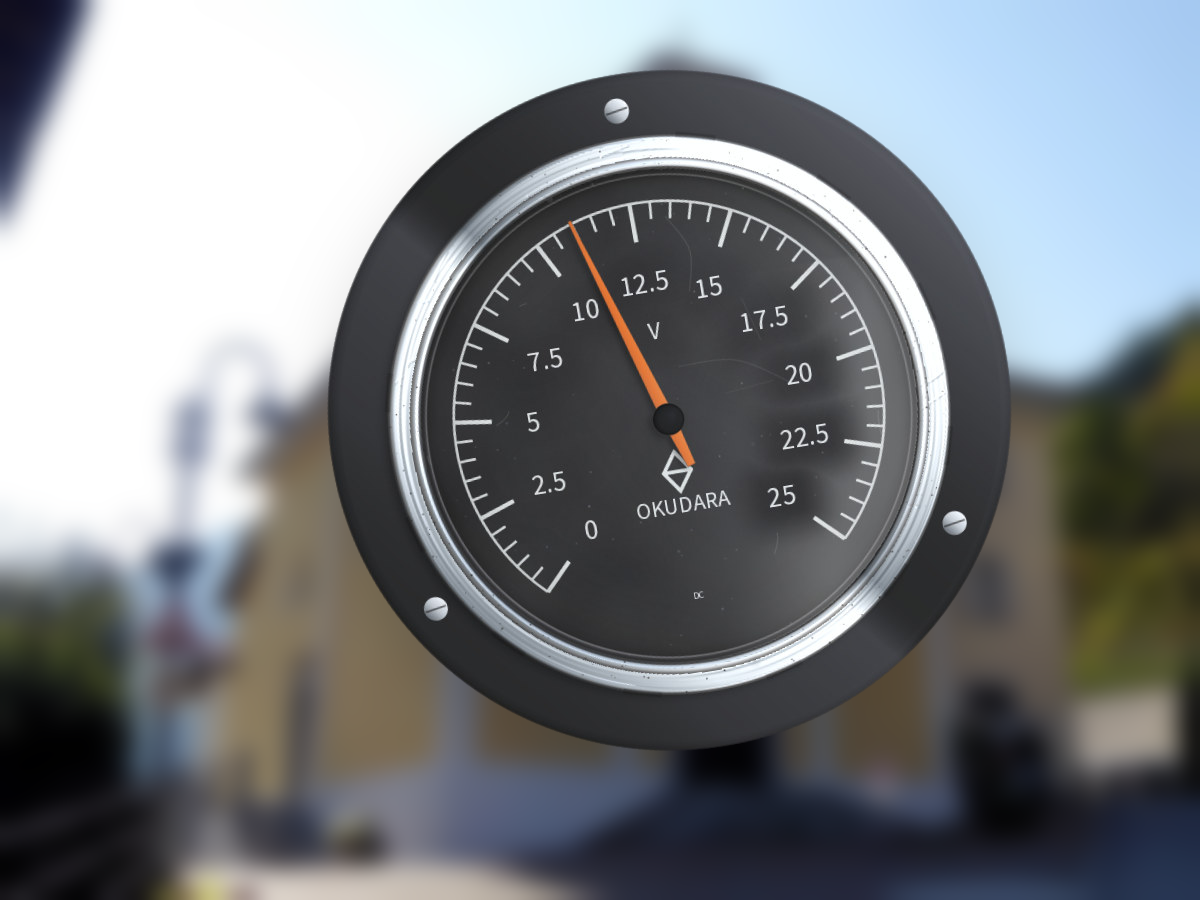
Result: 11 V
